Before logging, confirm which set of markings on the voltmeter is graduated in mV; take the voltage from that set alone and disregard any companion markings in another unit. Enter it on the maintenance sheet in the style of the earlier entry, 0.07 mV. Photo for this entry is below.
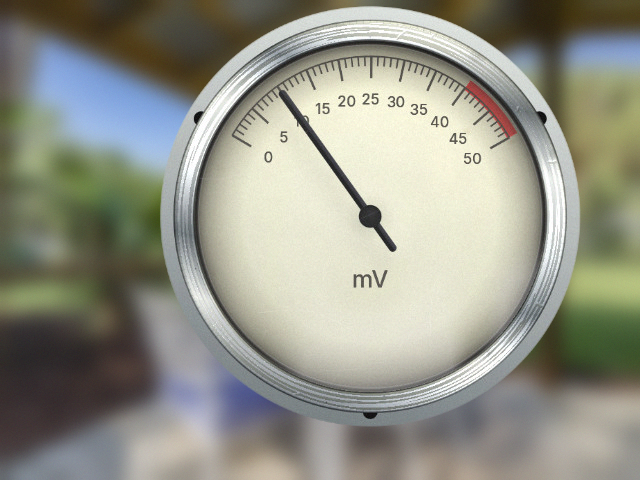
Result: 10 mV
